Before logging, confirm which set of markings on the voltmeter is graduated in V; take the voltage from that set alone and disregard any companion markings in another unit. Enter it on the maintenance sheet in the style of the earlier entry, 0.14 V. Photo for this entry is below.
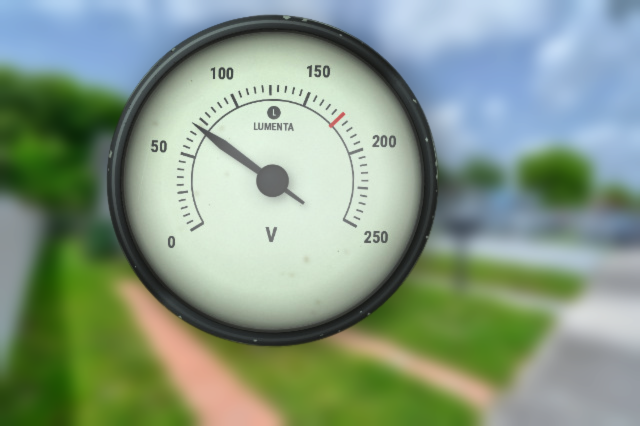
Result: 70 V
